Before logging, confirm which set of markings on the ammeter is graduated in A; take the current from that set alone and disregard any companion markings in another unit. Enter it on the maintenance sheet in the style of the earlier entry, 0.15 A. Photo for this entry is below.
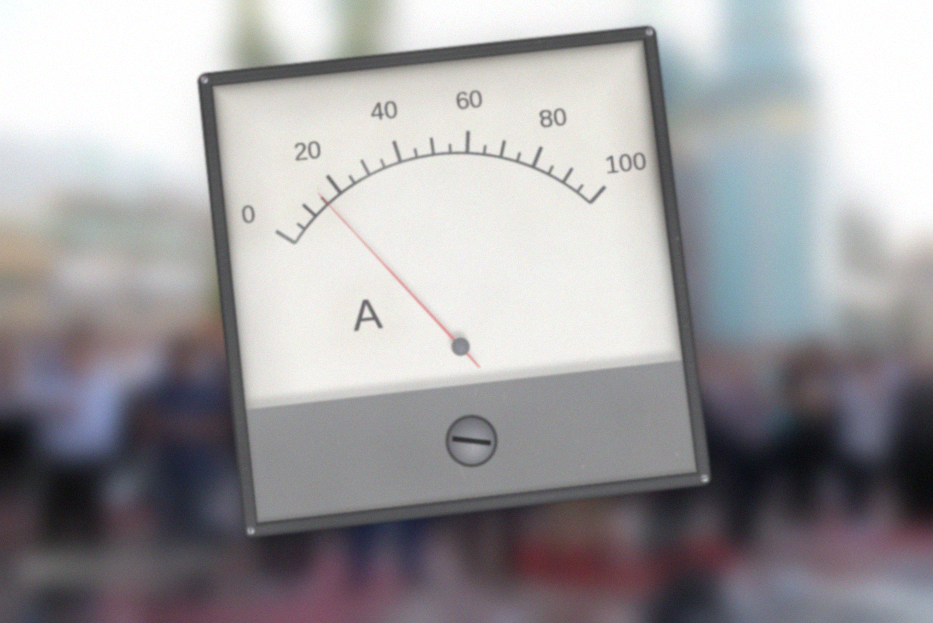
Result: 15 A
